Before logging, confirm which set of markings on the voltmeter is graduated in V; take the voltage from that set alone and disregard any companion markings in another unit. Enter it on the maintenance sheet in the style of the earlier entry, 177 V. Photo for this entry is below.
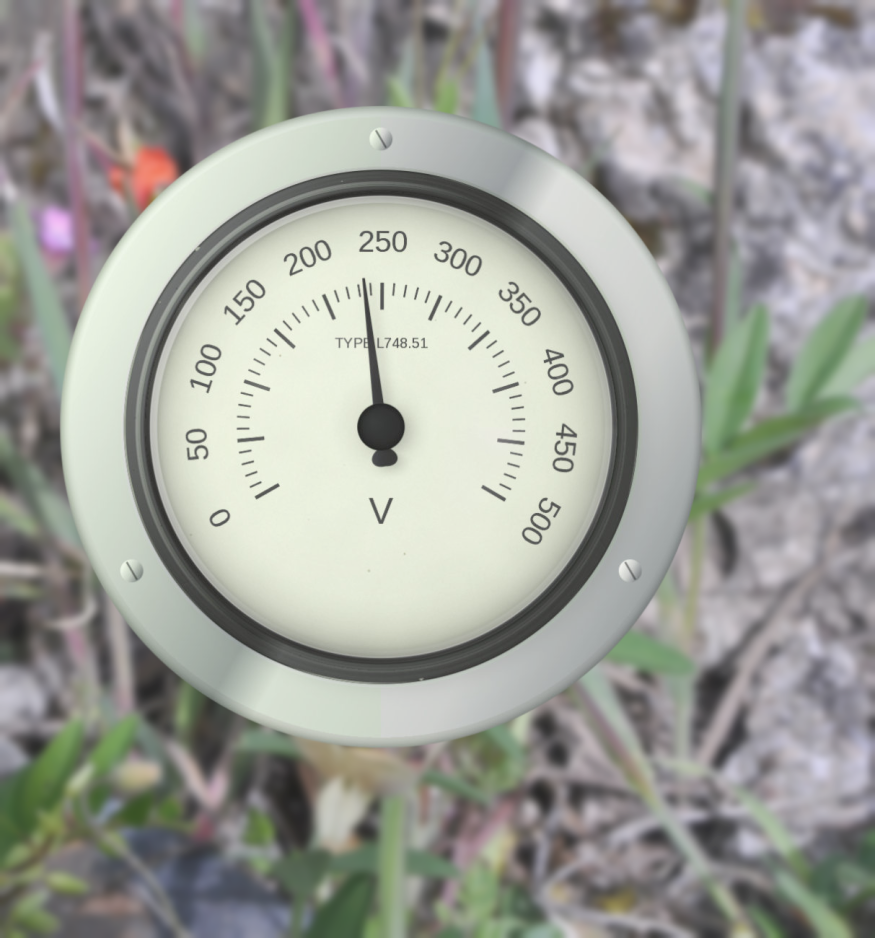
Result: 235 V
